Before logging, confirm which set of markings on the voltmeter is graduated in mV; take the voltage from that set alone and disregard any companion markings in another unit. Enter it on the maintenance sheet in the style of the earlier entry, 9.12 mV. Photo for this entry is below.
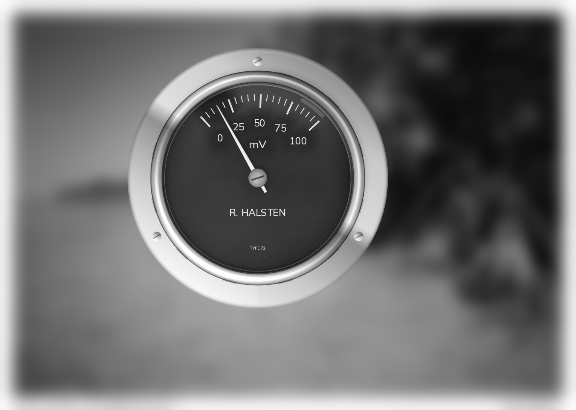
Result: 15 mV
